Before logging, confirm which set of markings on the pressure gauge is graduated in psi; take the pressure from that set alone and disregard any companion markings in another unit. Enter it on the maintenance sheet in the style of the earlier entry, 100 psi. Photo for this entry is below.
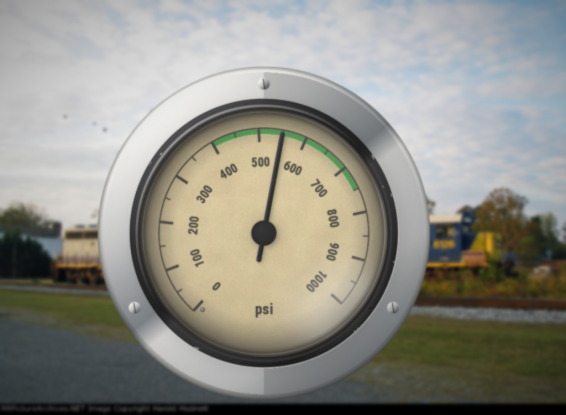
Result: 550 psi
